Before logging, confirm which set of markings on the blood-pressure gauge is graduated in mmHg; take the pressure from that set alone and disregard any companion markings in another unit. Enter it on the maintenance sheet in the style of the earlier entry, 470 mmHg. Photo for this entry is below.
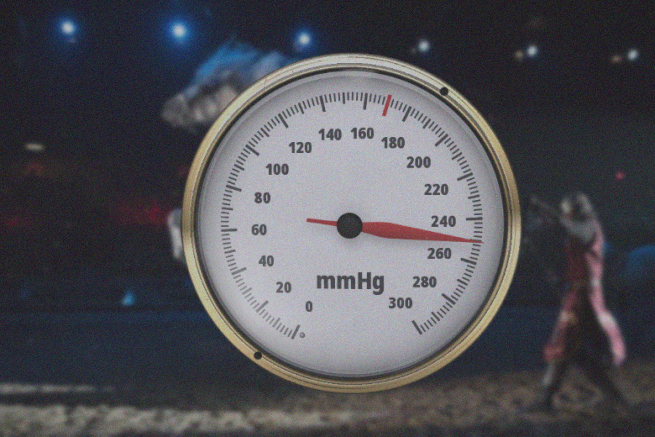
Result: 250 mmHg
